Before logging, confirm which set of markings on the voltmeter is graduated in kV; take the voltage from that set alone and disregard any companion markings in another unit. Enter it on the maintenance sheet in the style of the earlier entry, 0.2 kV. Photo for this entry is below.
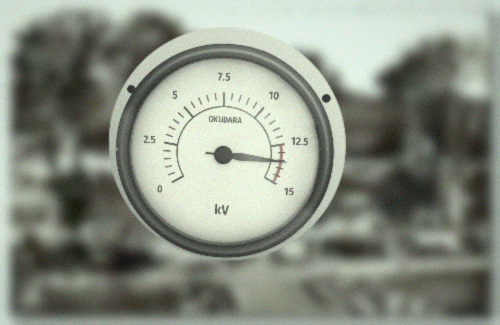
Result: 13.5 kV
